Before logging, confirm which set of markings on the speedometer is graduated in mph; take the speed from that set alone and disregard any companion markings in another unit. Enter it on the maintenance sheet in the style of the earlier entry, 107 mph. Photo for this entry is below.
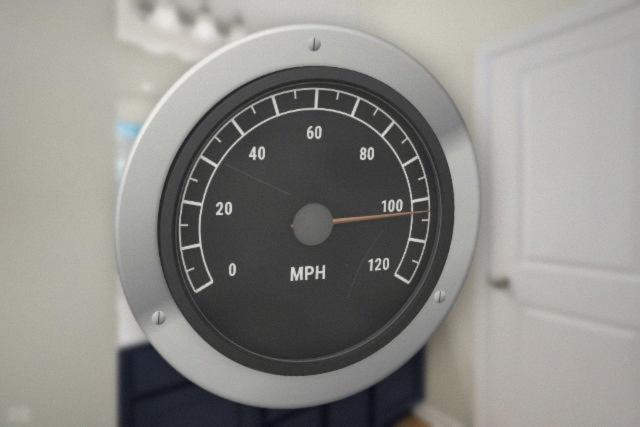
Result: 102.5 mph
